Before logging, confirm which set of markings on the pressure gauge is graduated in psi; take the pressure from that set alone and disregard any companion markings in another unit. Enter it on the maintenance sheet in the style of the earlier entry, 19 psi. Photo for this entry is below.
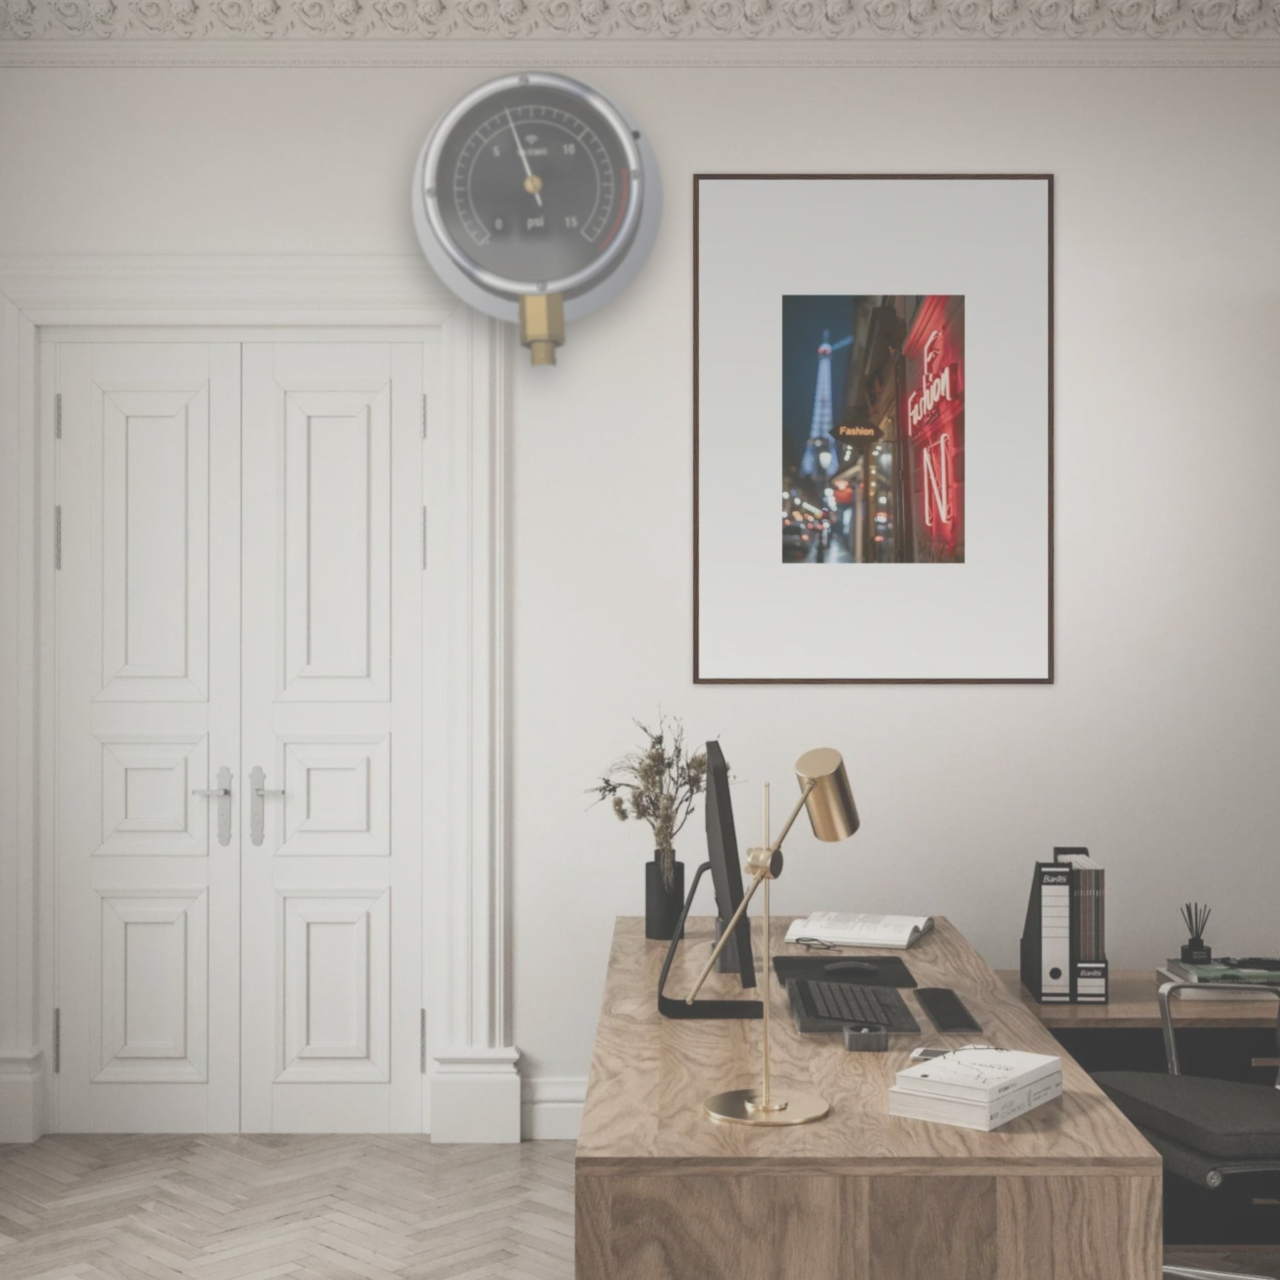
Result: 6.5 psi
